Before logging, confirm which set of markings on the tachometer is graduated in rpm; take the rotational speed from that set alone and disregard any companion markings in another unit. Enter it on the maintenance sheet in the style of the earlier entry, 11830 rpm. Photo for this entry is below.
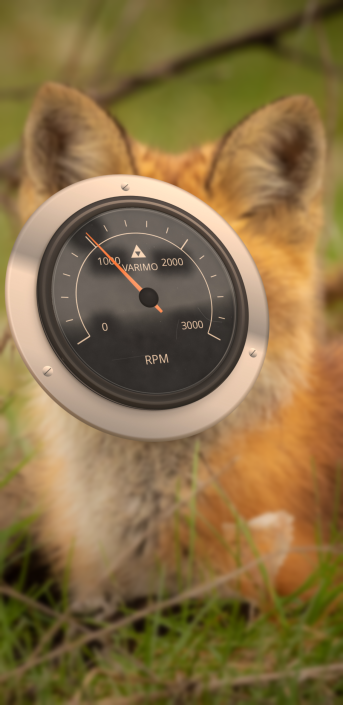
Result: 1000 rpm
